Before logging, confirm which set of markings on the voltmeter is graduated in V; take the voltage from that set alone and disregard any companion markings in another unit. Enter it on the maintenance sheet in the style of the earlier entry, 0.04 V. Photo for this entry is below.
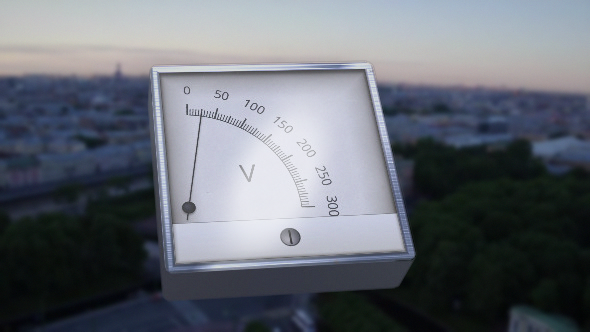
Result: 25 V
